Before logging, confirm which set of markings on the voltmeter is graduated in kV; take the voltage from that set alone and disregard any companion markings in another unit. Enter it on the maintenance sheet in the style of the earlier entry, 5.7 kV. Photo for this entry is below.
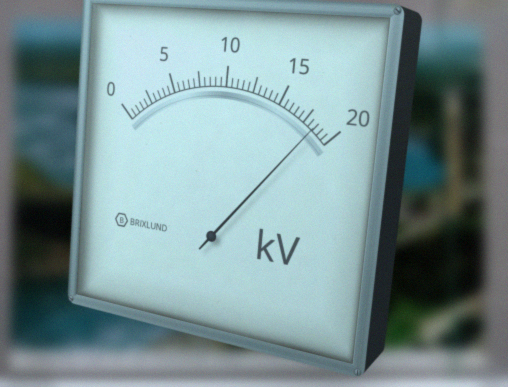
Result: 18.5 kV
